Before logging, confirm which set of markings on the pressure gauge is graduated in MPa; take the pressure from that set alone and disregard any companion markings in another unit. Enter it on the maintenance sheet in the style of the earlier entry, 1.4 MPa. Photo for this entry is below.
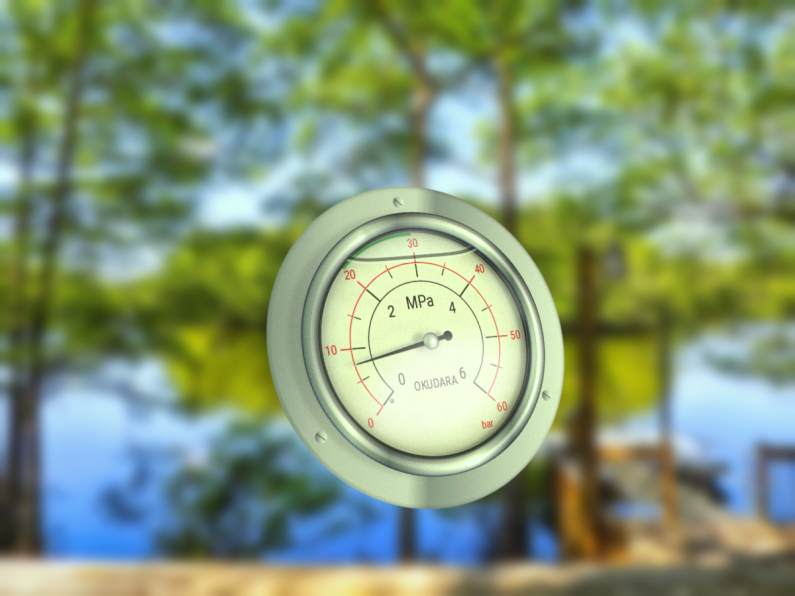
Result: 0.75 MPa
